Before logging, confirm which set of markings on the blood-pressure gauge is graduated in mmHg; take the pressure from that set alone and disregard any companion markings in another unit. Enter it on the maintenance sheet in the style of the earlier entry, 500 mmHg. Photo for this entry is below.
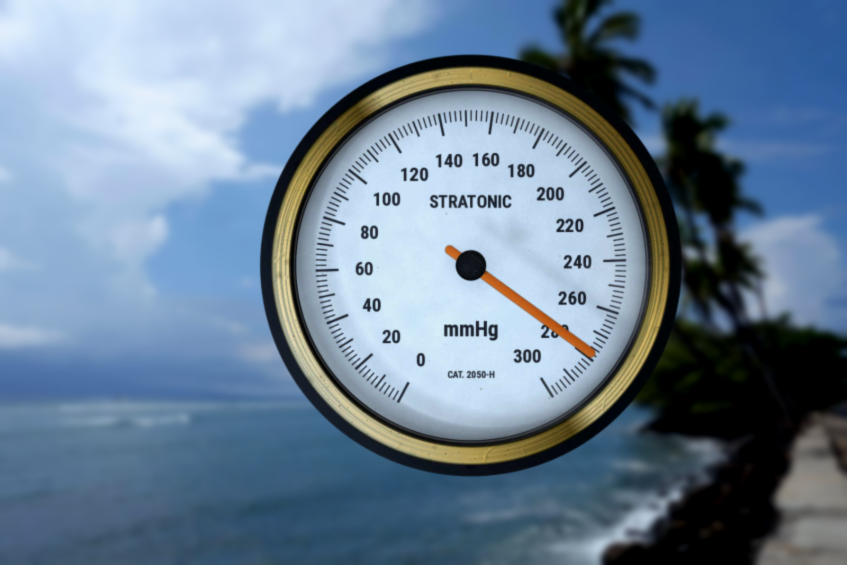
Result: 278 mmHg
